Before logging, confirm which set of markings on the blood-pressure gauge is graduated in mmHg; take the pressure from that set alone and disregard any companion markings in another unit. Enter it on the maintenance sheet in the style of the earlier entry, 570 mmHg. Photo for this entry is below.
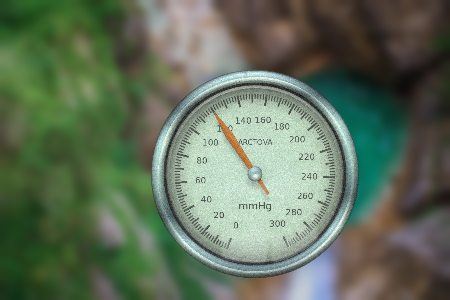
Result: 120 mmHg
